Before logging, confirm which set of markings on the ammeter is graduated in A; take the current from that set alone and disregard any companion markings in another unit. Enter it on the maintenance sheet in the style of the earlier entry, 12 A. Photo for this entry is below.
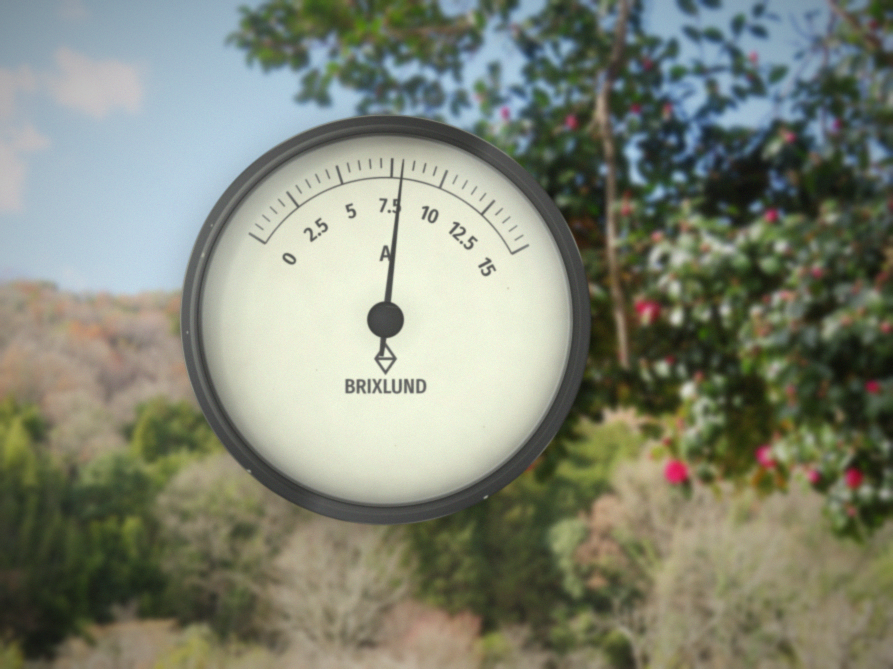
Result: 8 A
